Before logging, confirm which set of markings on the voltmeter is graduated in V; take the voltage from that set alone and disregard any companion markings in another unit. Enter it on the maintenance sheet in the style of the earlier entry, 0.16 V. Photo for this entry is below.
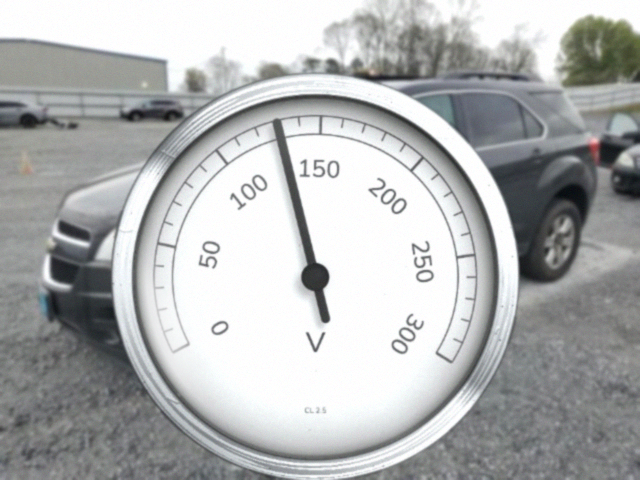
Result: 130 V
